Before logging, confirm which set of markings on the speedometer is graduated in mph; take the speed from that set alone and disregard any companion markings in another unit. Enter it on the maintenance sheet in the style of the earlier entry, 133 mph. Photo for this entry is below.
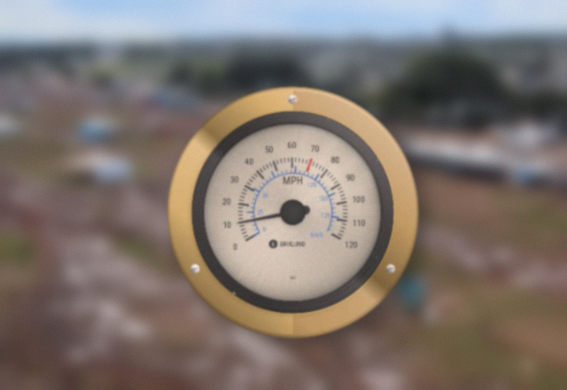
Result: 10 mph
